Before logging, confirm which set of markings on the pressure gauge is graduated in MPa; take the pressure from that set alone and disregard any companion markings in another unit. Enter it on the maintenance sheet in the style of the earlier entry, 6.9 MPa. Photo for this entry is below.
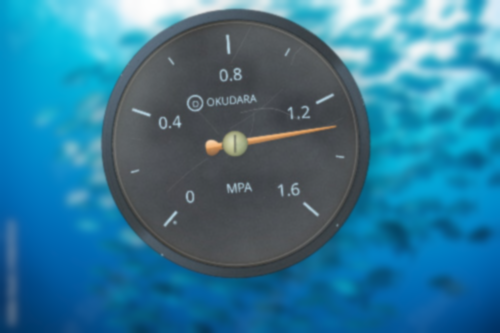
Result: 1.3 MPa
